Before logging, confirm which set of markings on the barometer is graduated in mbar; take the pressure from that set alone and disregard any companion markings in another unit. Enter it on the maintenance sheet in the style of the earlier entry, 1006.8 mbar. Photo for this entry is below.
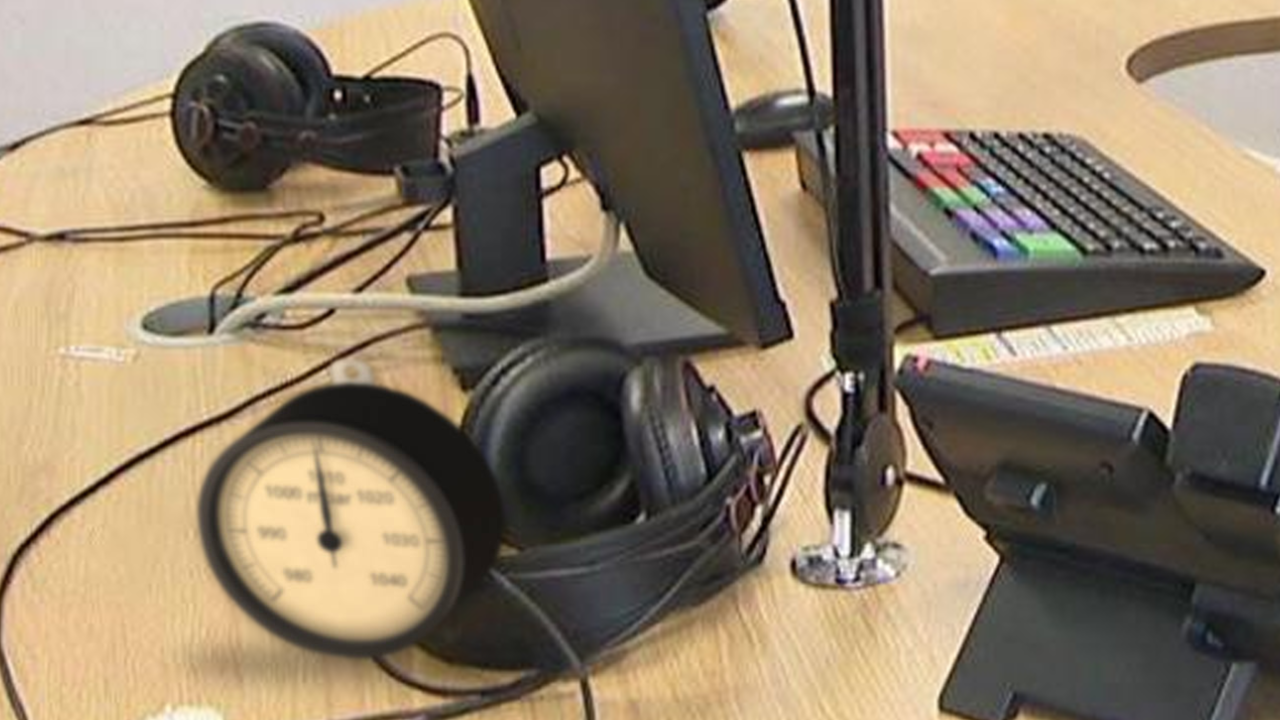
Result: 1010 mbar
